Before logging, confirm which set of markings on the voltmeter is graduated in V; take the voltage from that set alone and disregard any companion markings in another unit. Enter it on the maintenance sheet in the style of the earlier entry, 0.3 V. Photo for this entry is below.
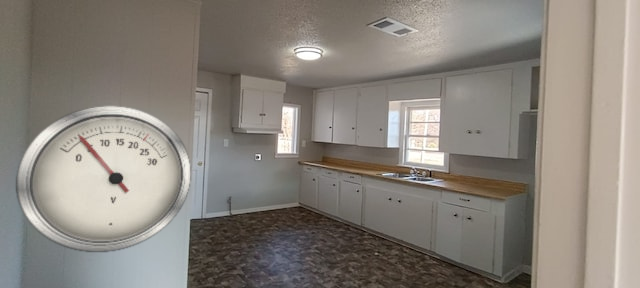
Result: 5 V
